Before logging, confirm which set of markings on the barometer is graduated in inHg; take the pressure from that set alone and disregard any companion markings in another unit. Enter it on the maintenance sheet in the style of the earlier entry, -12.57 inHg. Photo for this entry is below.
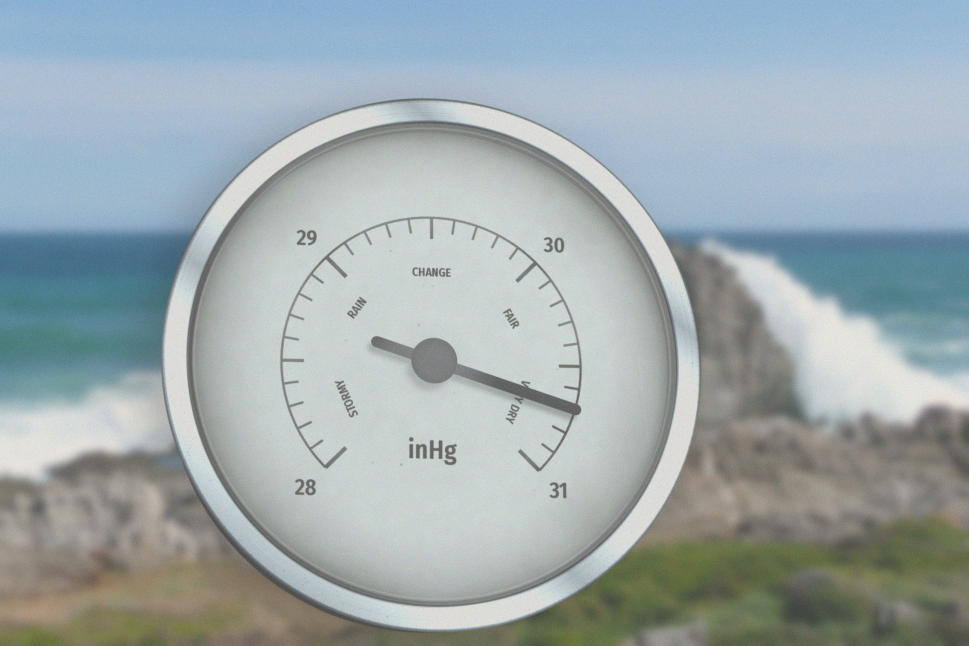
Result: 30.7 inHg
